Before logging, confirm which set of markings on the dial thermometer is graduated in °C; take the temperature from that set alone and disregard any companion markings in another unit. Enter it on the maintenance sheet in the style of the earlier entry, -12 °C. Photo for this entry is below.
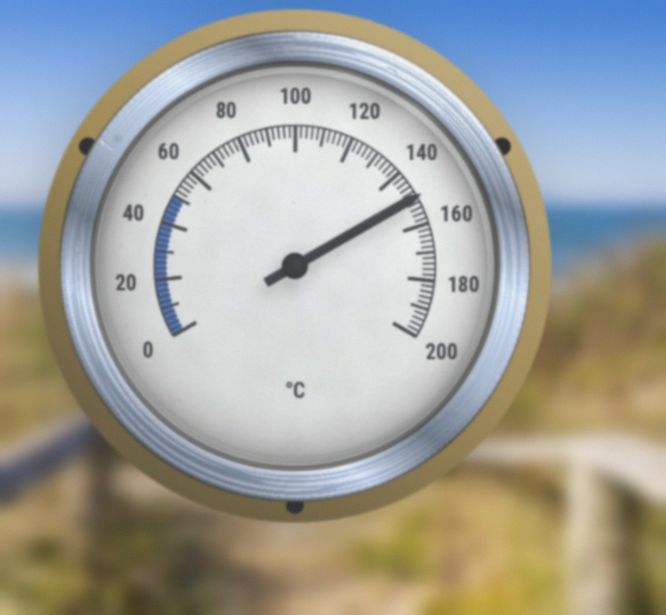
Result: 150 °C
